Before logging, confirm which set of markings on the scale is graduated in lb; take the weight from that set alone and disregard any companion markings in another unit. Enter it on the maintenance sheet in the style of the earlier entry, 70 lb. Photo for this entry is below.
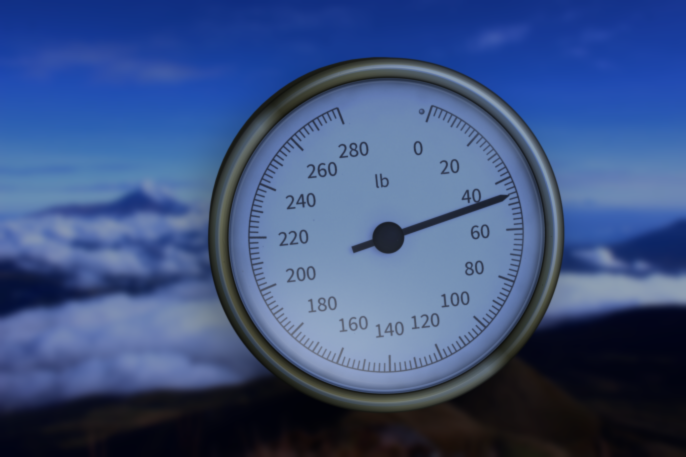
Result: 46 lb
